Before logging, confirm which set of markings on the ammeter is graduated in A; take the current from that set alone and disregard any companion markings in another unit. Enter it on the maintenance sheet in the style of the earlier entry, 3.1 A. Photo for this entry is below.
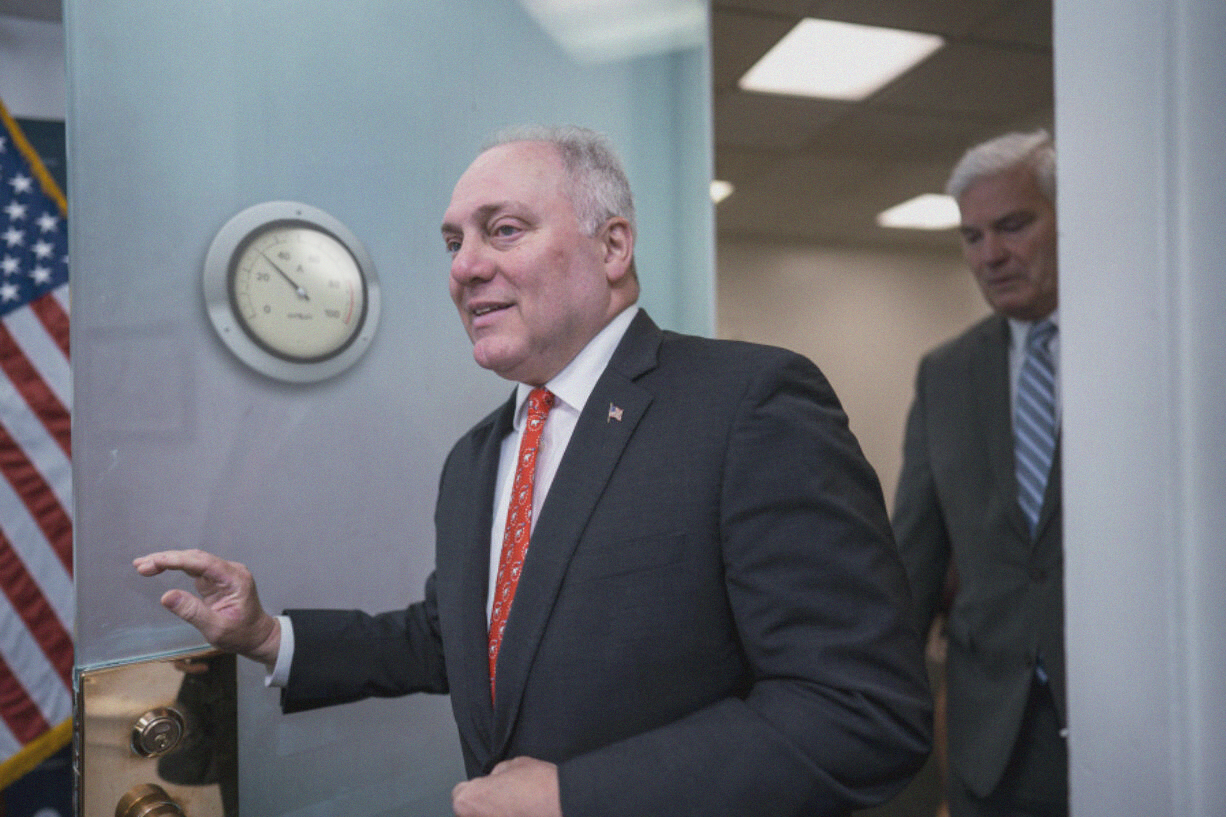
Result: 30 A
